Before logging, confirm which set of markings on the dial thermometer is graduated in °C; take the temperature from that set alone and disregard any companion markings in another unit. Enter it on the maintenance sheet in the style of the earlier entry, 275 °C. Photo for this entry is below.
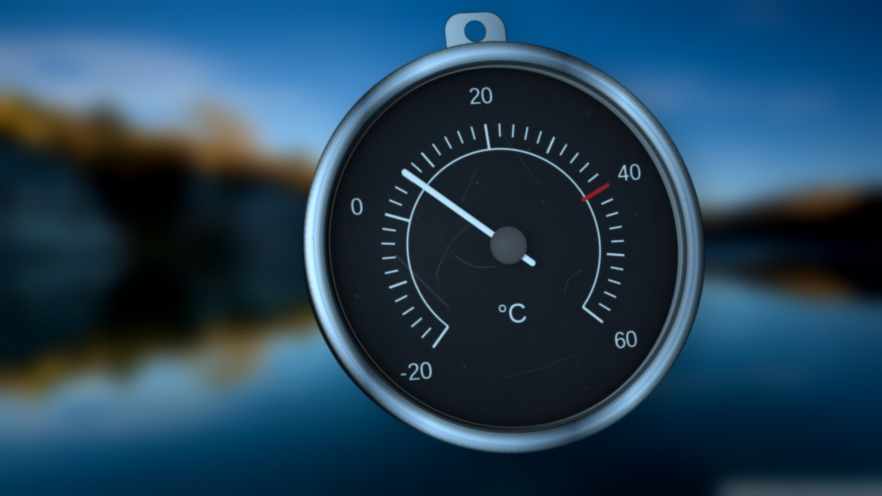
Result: 6 °C
